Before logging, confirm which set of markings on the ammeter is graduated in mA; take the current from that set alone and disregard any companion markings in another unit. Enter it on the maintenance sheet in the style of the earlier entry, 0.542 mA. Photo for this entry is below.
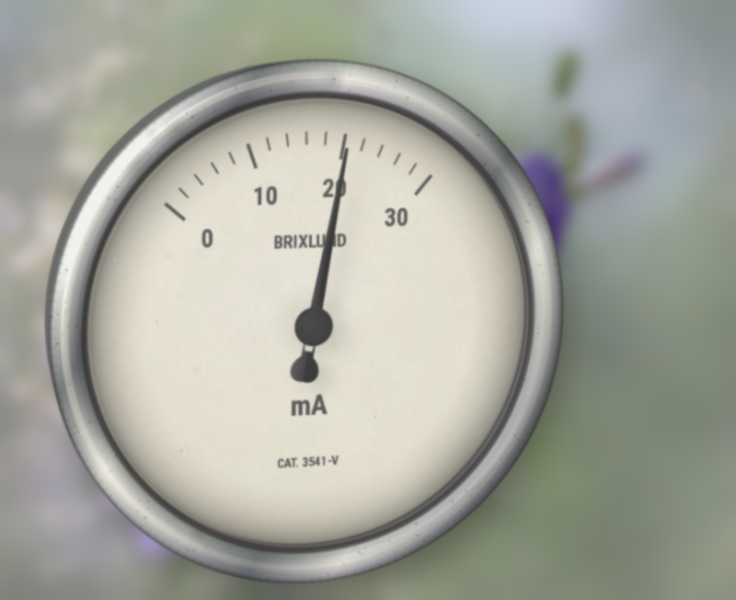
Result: 20 mA
